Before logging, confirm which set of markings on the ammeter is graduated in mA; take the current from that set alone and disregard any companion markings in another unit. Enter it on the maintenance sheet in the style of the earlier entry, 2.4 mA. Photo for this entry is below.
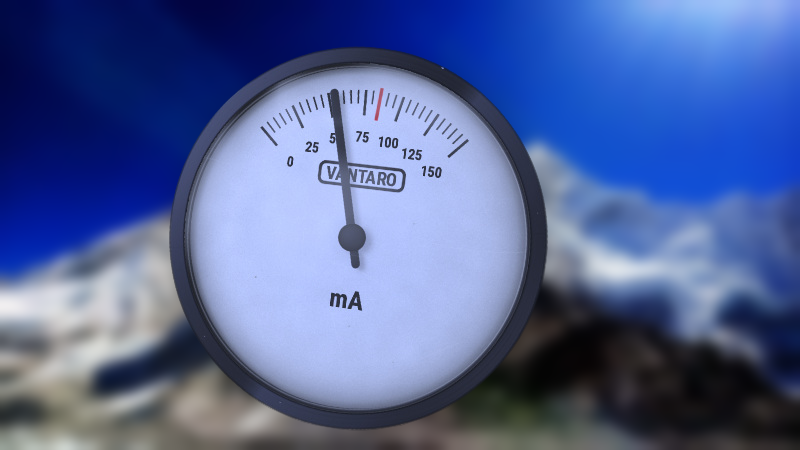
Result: 55 mA
